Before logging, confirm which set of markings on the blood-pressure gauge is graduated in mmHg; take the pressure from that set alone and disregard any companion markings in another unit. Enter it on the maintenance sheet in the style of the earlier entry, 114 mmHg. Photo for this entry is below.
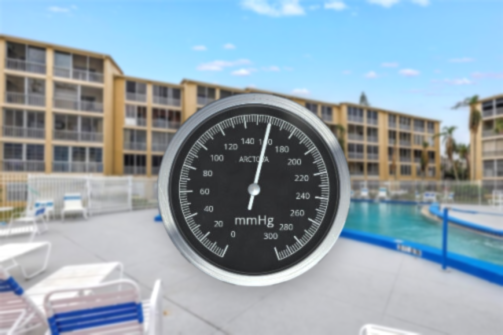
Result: 160 mmHg
